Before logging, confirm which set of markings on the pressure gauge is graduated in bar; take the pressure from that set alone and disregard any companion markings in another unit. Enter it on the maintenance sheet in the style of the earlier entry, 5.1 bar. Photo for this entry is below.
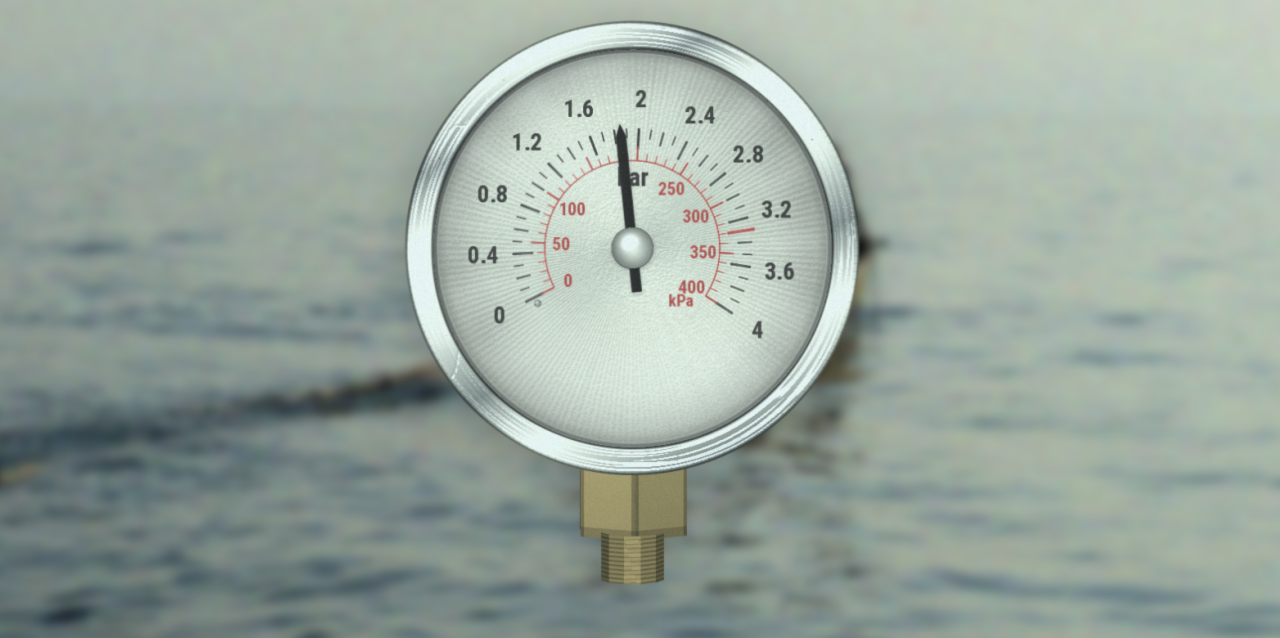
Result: 1.85 bar
